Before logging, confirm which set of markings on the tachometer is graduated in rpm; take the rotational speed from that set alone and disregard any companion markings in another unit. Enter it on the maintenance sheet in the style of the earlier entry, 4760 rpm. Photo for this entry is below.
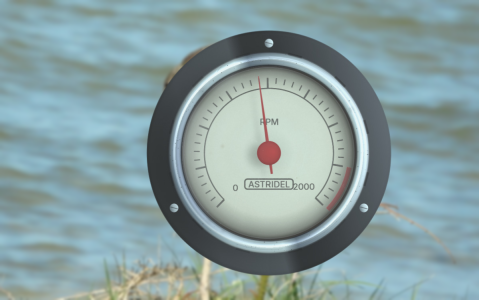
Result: 950 rpm
